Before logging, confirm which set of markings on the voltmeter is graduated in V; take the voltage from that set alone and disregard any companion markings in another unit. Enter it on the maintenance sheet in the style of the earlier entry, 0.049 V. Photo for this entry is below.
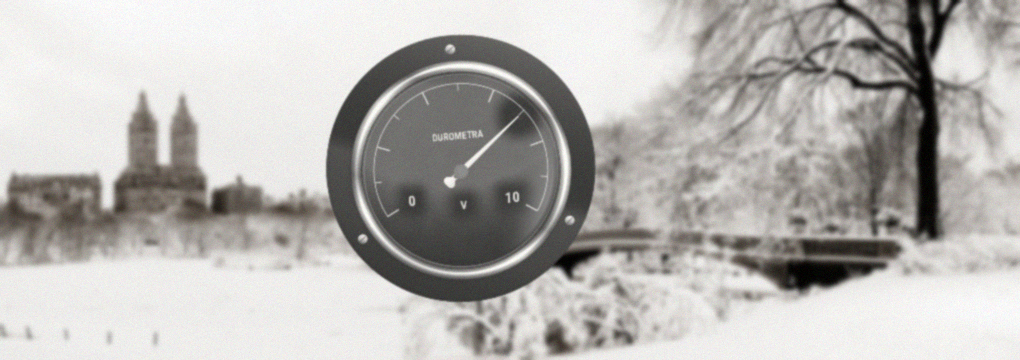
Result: 7 V
